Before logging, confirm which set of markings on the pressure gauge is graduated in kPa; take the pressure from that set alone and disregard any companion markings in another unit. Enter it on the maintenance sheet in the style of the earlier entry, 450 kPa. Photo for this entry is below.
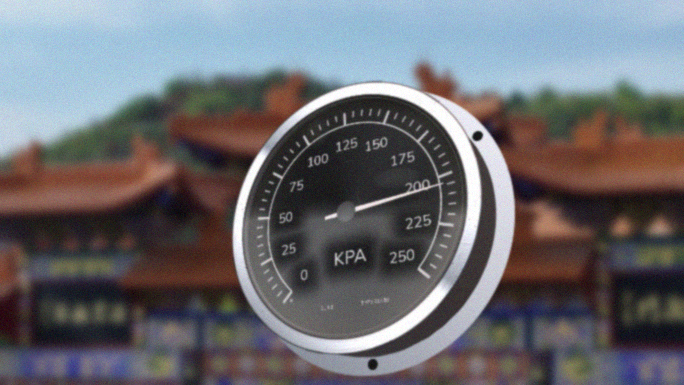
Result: 205 kPa
